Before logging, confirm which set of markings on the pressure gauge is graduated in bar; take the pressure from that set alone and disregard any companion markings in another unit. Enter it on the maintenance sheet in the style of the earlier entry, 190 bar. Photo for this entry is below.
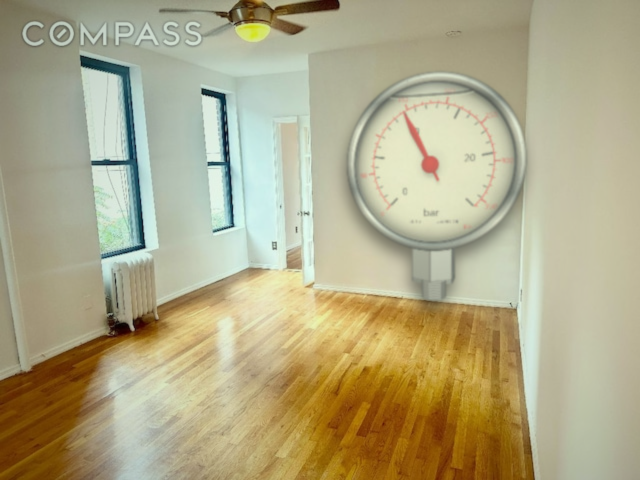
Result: 10 bar
